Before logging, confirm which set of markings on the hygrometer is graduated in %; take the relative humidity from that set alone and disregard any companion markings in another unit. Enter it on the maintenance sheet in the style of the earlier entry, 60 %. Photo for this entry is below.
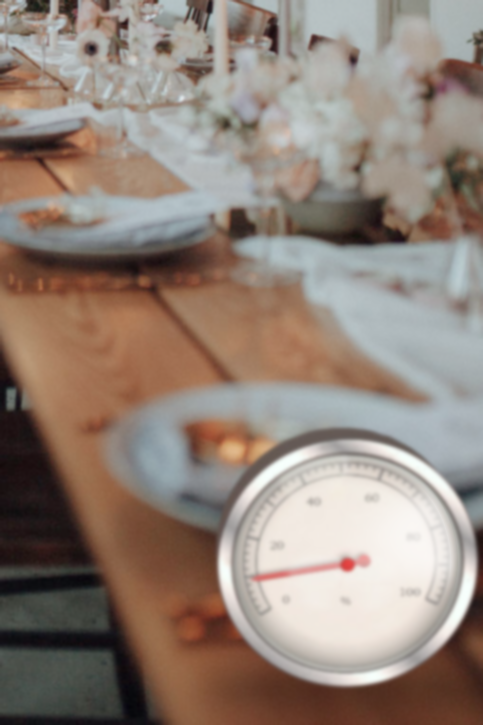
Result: 10 %
